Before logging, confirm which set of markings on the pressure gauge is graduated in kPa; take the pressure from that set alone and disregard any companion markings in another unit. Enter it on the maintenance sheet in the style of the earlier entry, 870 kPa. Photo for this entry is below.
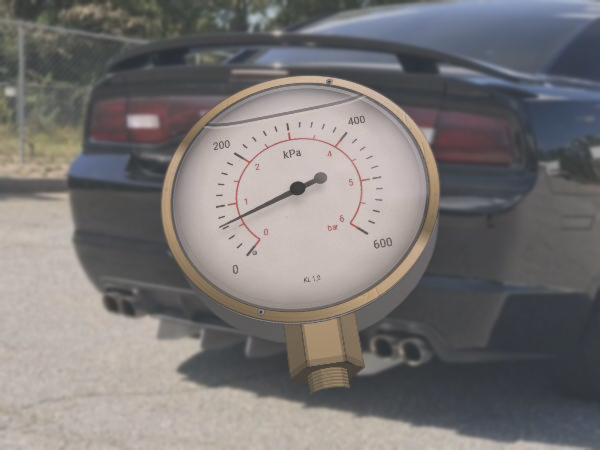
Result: 60 kPa
